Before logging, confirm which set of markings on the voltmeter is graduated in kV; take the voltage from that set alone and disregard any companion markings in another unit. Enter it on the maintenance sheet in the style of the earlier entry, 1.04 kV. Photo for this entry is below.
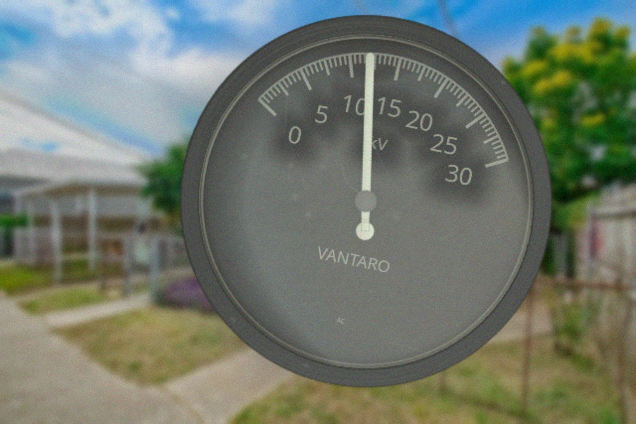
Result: 12 kV
